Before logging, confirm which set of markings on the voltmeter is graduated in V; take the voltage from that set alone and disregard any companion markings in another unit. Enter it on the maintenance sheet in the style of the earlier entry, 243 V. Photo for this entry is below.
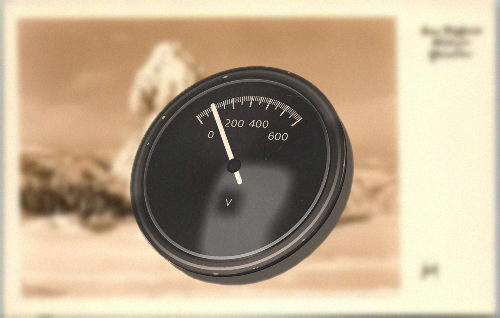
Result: 100 V
